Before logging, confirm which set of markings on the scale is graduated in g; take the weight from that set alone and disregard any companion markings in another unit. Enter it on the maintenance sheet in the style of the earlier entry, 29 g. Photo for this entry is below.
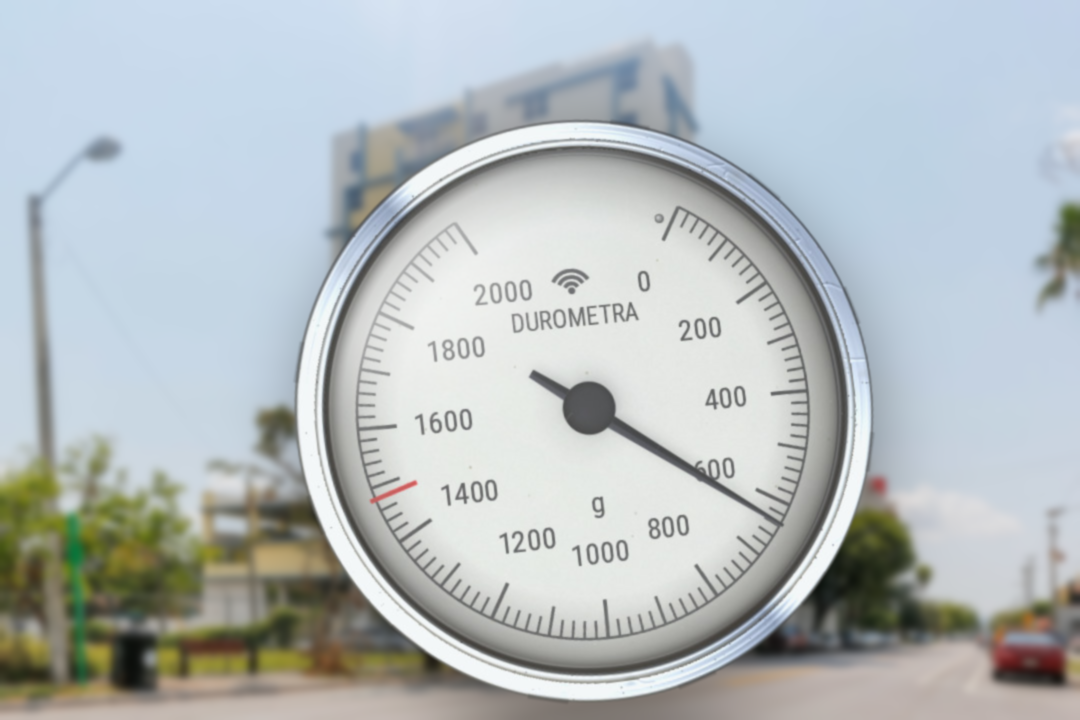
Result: 640 g
